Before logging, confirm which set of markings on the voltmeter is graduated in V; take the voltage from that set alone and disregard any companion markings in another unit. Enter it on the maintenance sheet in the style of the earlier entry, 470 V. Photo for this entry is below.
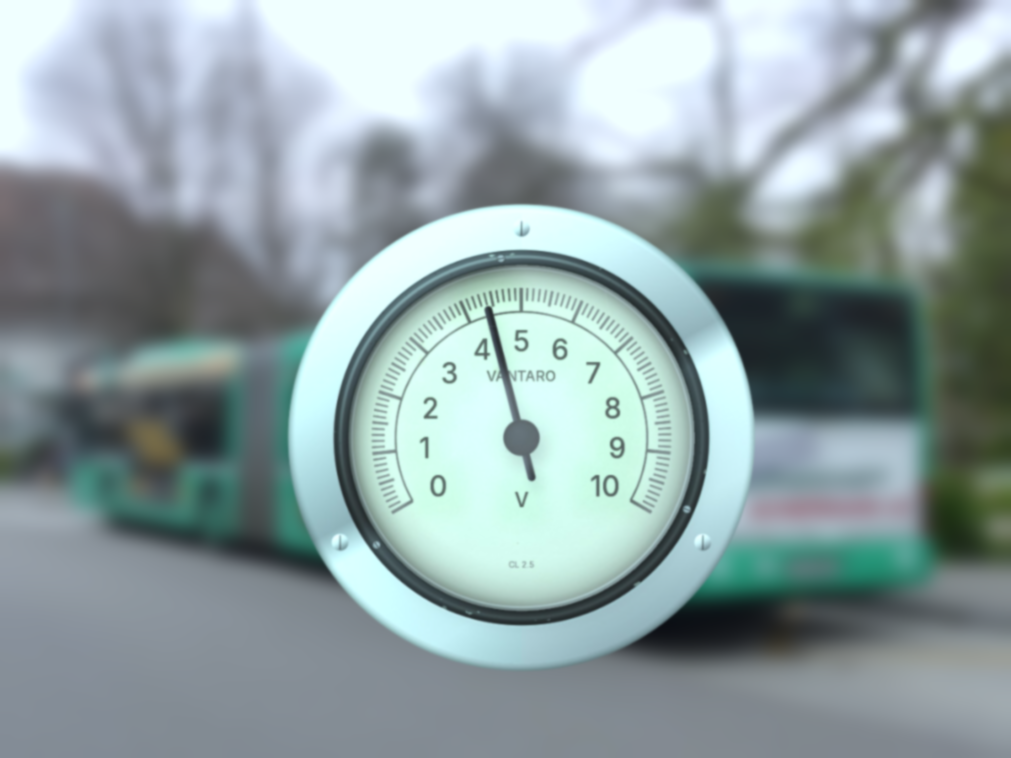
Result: 4.4 V
